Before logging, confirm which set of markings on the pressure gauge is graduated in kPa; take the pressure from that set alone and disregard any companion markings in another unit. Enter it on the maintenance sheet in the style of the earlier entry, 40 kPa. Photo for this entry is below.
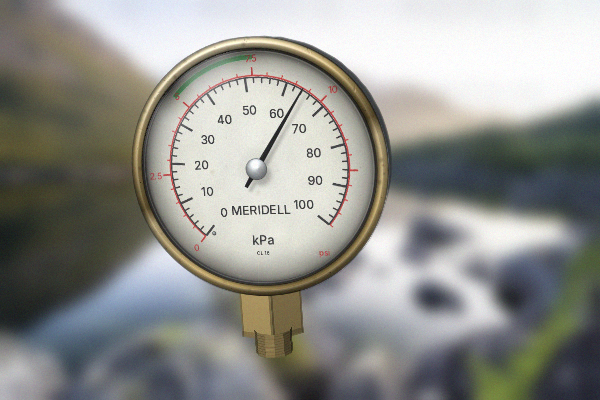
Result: 64 kPa
